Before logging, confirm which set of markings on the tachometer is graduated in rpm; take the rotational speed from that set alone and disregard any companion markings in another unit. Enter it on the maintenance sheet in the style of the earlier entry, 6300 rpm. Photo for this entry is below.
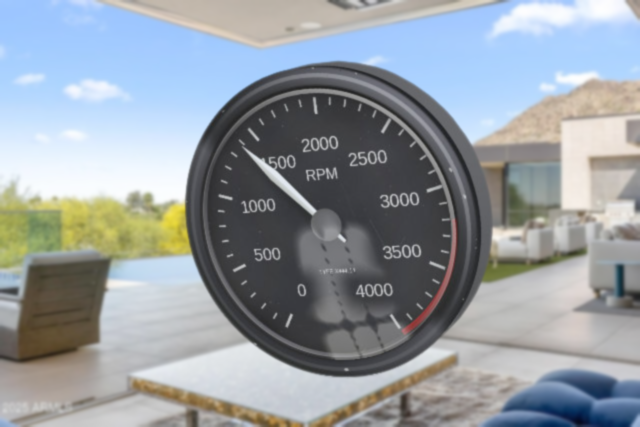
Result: 1400 rpm
